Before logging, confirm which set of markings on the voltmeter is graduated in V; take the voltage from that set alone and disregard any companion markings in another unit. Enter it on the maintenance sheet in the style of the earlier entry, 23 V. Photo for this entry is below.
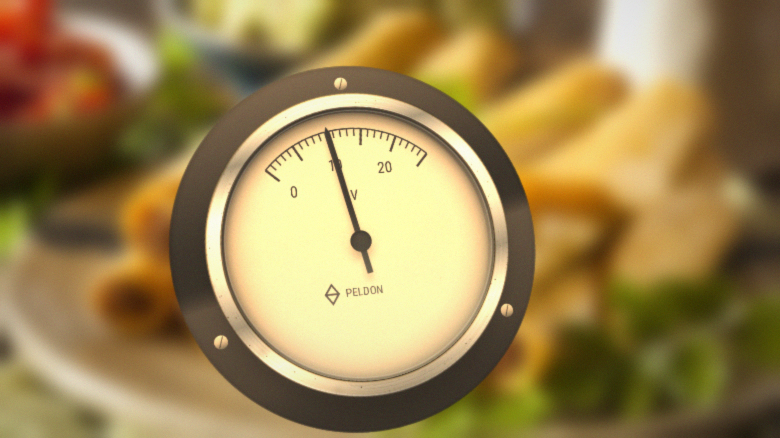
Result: 10 V
